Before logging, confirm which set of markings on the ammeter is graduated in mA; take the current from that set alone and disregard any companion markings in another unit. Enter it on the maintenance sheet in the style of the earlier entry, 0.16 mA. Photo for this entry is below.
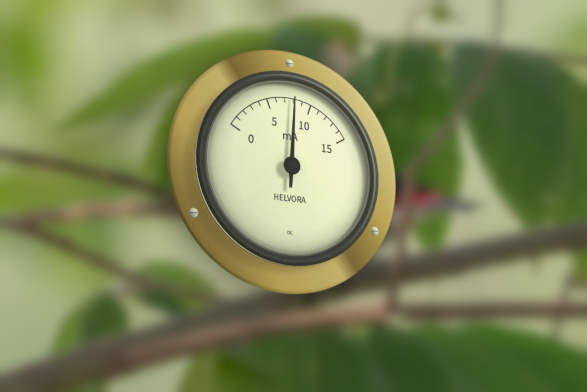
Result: 8 mA
